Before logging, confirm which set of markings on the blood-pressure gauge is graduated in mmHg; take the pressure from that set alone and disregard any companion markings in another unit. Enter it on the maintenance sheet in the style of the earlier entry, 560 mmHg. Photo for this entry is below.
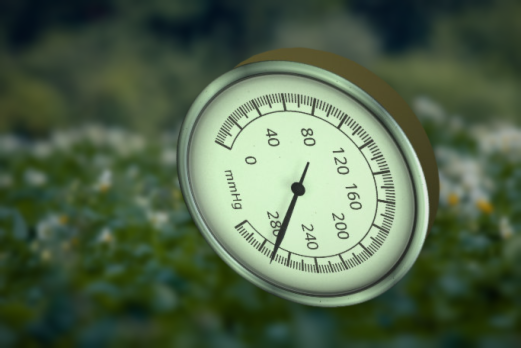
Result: 270 mmHg
